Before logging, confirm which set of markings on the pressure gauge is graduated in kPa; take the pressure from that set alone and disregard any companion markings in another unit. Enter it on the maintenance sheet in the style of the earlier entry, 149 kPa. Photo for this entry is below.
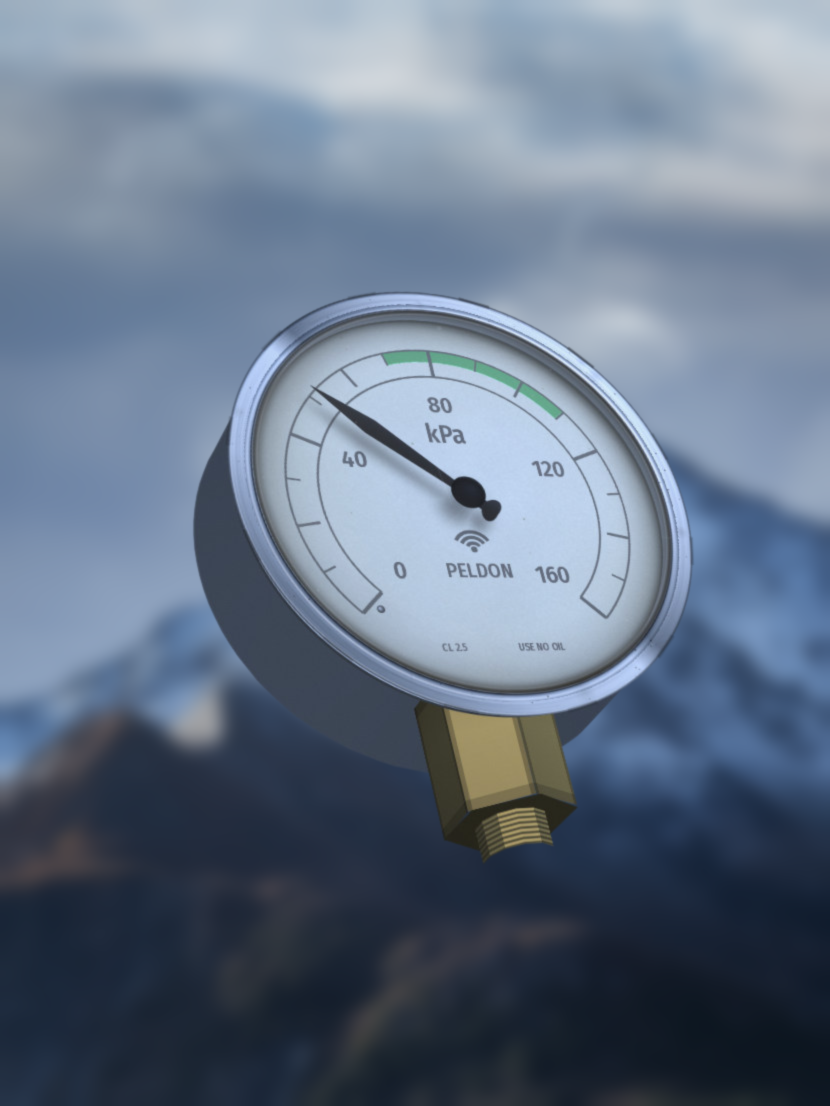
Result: 50 kPa
